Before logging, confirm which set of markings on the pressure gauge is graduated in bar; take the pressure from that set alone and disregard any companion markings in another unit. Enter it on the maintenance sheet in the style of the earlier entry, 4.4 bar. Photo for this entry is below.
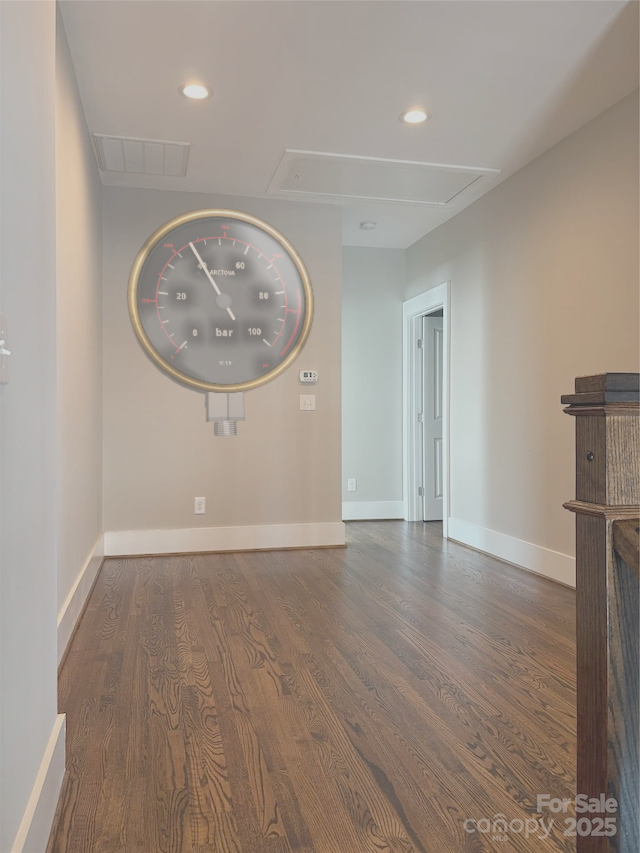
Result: 40 bar
